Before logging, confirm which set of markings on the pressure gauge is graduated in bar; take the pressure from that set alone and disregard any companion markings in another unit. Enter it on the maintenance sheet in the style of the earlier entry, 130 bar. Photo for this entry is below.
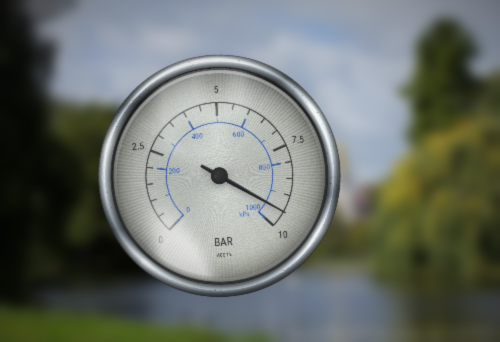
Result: 9.5 bar
